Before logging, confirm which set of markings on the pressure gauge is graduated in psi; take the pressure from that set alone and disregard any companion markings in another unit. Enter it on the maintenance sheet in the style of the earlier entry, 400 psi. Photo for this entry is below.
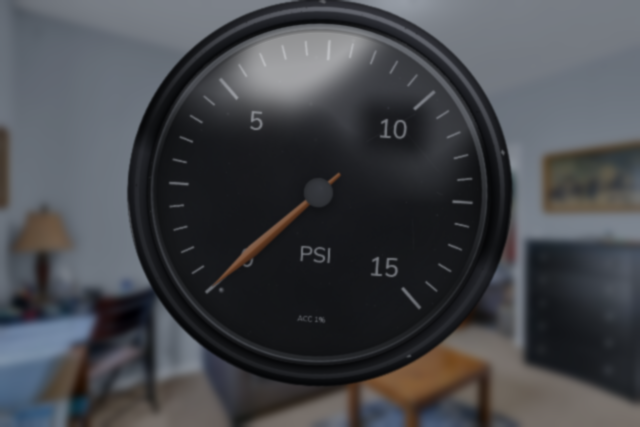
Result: 0 psi
